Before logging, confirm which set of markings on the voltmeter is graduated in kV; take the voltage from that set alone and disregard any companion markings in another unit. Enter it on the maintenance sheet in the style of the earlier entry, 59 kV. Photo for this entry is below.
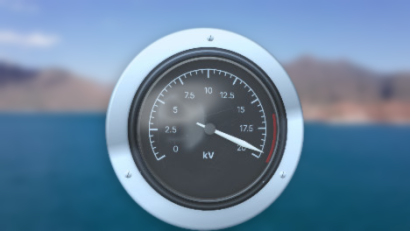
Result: 19.5 kV
